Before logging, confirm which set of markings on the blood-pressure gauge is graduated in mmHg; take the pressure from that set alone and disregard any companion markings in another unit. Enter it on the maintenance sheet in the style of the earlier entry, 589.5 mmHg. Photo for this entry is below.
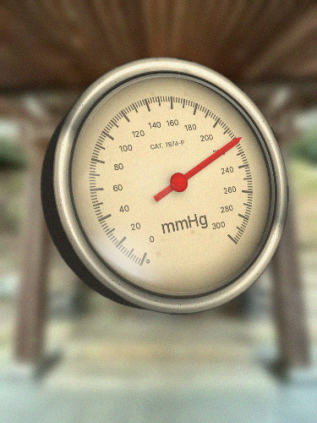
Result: 220 mmHg
